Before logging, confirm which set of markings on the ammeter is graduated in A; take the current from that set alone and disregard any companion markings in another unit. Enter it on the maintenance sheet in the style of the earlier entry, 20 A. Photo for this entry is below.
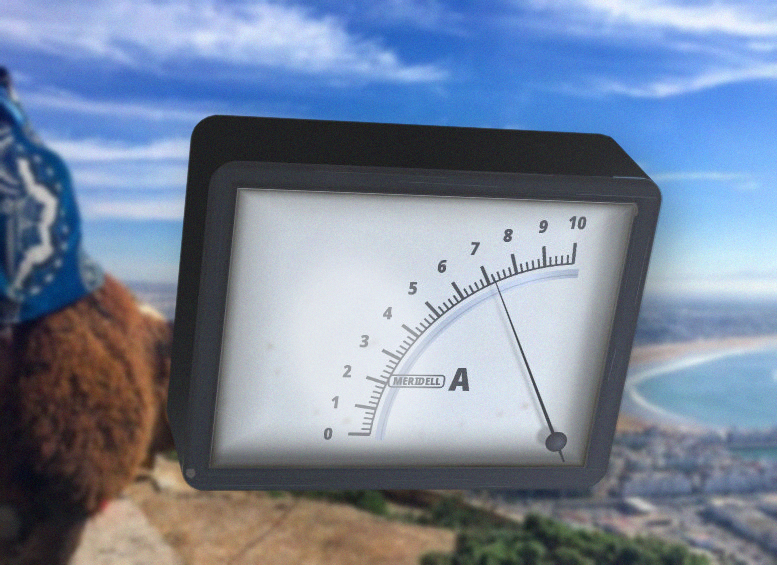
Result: 7.2 A
